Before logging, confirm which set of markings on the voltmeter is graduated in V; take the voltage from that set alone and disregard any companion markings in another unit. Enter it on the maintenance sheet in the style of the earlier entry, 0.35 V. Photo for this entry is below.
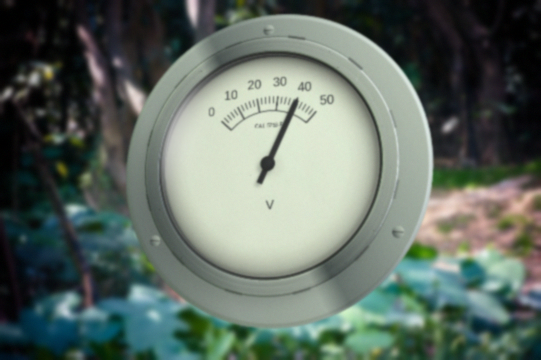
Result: 40 V
